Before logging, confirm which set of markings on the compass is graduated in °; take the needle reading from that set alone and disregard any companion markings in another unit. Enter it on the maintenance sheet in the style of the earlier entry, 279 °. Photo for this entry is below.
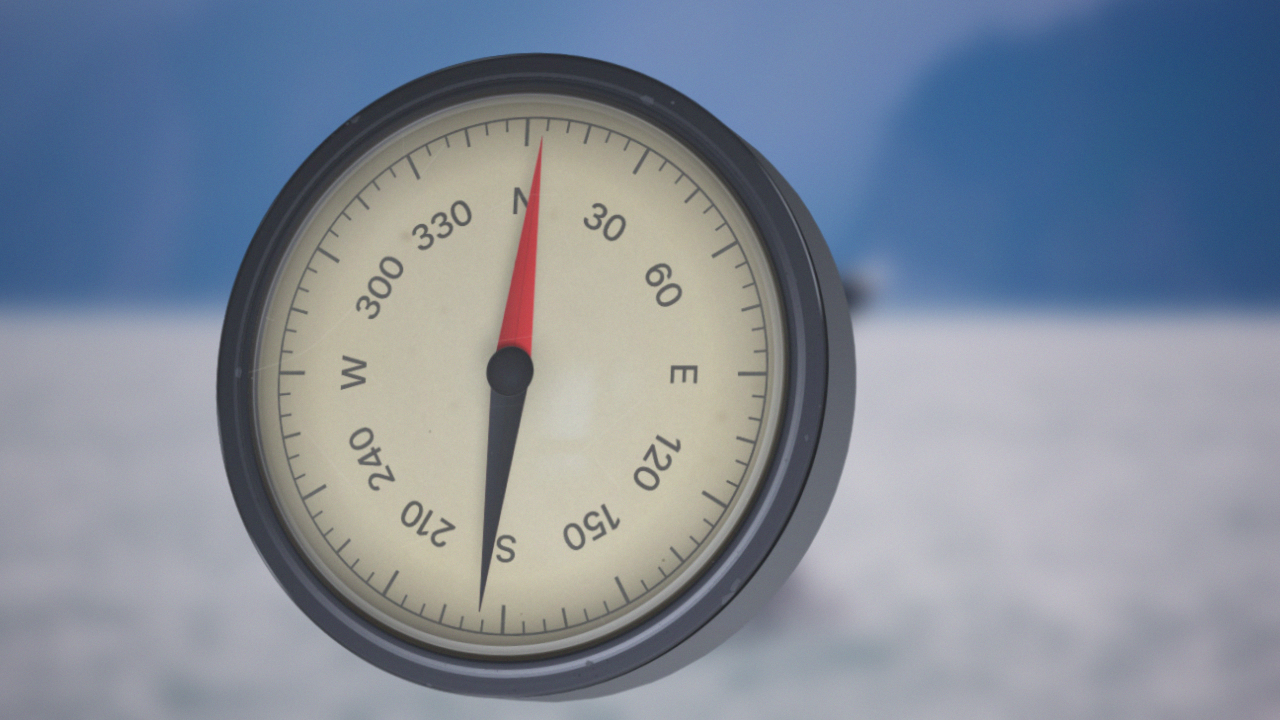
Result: 5 °
